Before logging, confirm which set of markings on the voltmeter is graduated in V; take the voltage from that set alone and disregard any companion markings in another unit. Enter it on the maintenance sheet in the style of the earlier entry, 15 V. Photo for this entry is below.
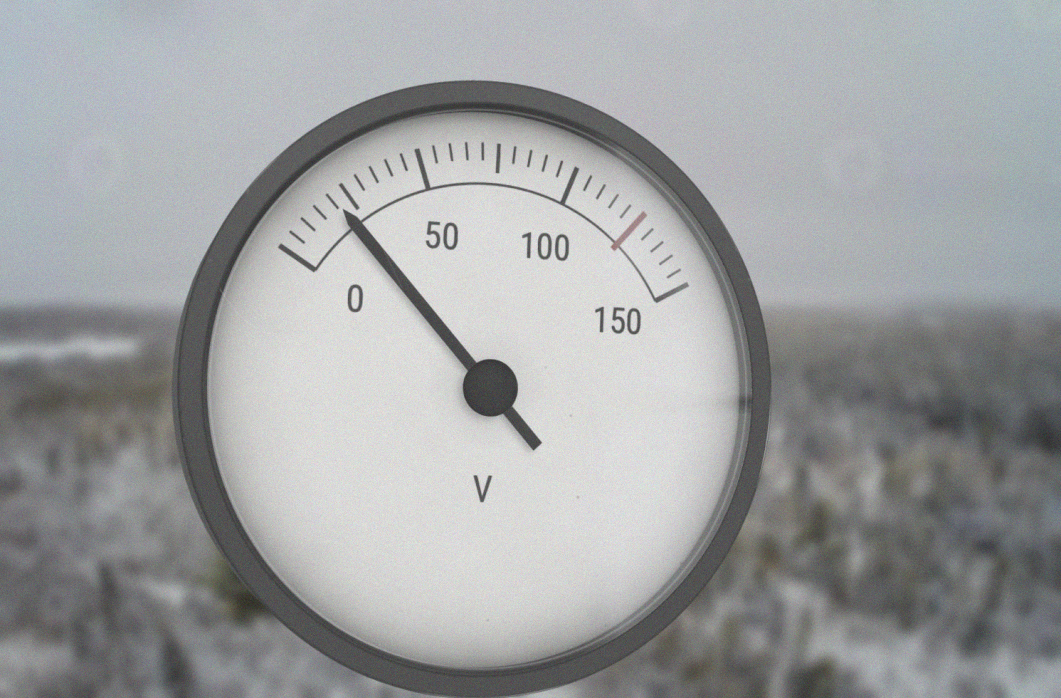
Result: 20 V
